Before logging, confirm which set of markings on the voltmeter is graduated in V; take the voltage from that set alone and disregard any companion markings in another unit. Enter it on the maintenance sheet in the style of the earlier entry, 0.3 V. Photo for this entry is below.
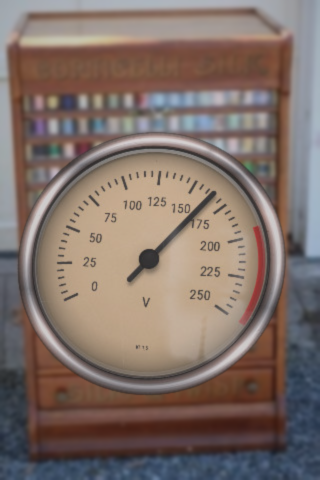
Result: 165 V
